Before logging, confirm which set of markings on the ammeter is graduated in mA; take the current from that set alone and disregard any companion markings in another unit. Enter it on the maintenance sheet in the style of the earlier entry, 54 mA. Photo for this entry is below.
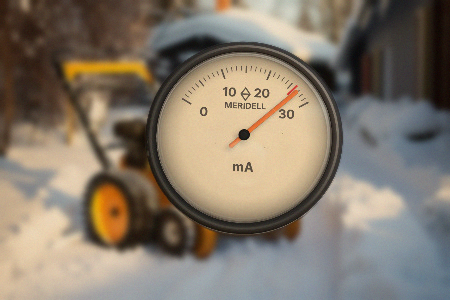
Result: 27 mA
